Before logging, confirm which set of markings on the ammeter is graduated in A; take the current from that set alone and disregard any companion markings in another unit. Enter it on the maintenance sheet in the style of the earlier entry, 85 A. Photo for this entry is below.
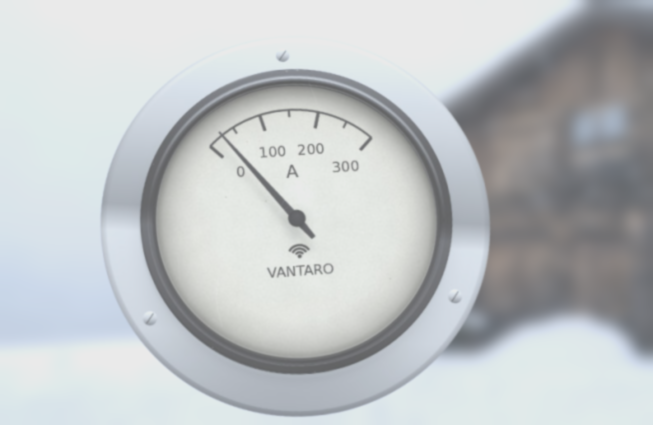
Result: 25 A
